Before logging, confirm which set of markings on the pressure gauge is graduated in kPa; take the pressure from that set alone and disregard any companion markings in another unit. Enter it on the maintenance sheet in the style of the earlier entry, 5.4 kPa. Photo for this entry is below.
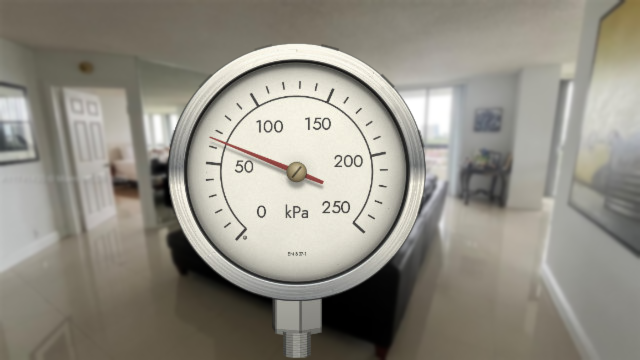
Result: 65 kPa
